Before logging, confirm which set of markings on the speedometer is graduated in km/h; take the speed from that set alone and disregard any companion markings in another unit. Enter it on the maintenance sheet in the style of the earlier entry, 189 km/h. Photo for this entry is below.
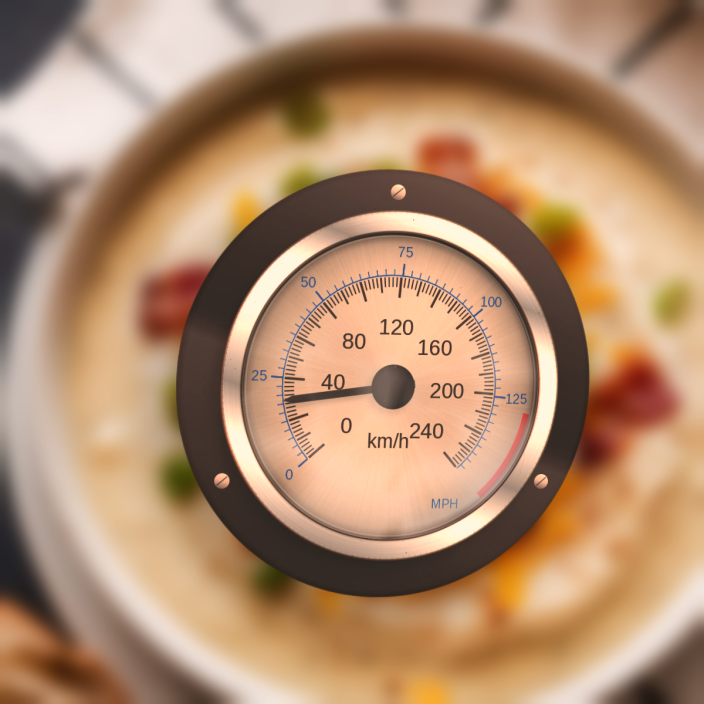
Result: 30 km/h
